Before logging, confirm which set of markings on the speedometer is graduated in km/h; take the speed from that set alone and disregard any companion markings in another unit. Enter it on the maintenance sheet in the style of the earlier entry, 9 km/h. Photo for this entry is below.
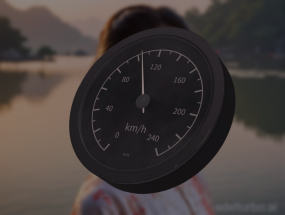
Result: 105 km/h
